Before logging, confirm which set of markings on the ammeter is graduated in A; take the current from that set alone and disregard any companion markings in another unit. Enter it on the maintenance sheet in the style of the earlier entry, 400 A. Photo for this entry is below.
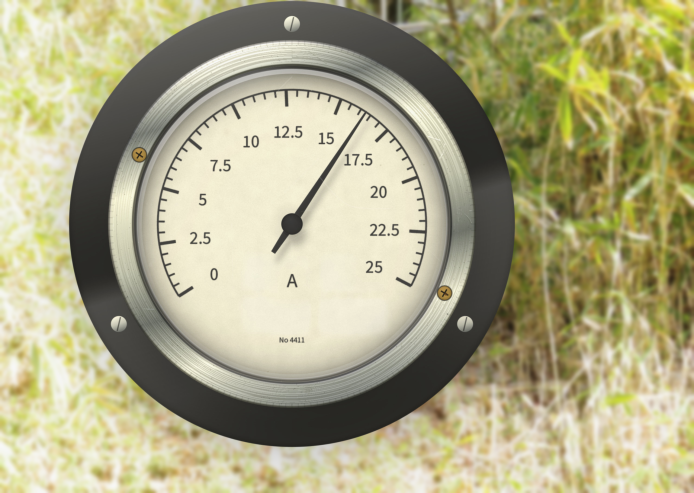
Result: 16.25 A
